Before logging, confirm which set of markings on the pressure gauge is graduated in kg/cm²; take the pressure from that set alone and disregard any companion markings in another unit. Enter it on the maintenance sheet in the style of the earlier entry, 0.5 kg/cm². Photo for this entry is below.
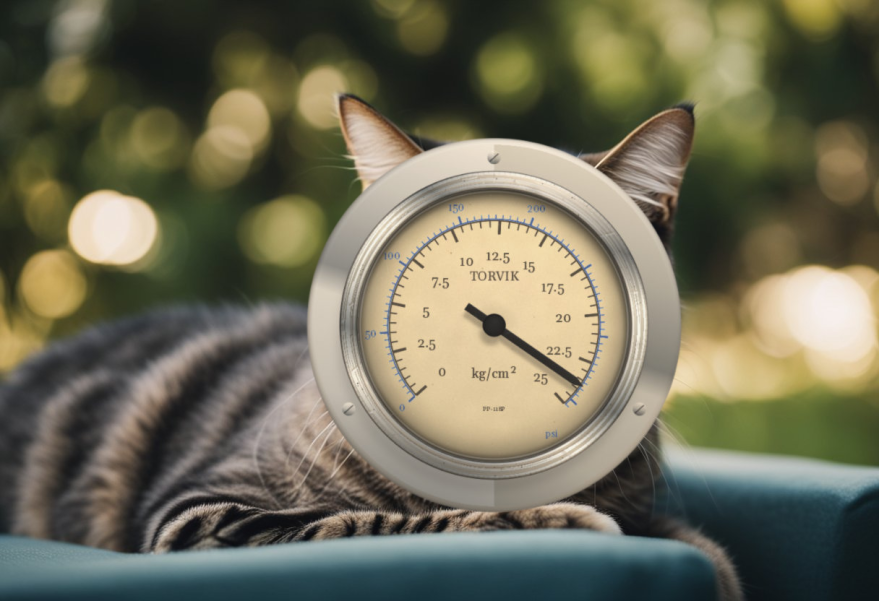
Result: 23.75 kg/cm²
